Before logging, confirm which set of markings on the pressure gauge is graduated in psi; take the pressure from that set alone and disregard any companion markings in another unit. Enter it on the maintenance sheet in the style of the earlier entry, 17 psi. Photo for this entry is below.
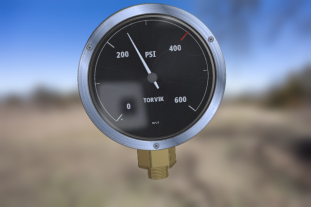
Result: 250 psi
